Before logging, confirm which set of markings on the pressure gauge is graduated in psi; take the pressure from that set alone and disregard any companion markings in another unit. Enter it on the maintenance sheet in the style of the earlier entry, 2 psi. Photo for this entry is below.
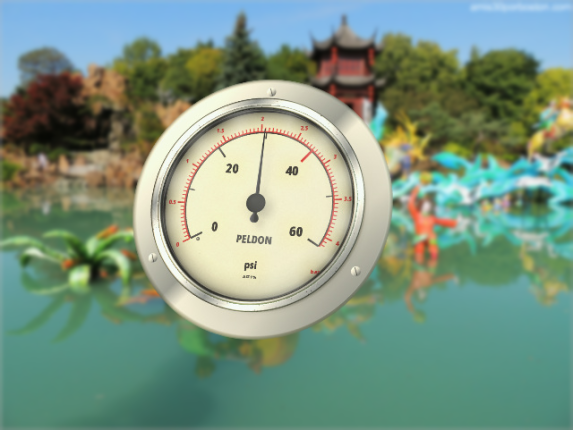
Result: 30 psi
